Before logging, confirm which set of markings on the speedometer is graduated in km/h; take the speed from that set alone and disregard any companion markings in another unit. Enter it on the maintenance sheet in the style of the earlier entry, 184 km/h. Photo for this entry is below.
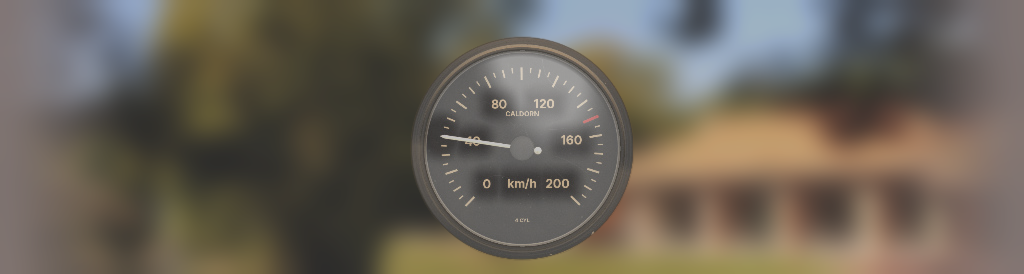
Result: 40 km/h
